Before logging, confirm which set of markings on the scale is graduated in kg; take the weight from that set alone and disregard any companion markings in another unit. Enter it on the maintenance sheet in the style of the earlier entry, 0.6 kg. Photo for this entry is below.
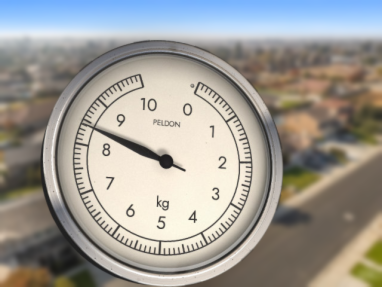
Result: 8.4 kg
